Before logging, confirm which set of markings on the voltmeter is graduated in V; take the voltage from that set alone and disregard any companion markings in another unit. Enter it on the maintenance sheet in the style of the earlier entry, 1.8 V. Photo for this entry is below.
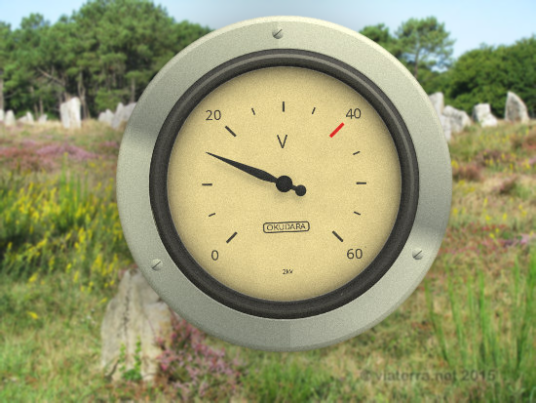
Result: 15 V
